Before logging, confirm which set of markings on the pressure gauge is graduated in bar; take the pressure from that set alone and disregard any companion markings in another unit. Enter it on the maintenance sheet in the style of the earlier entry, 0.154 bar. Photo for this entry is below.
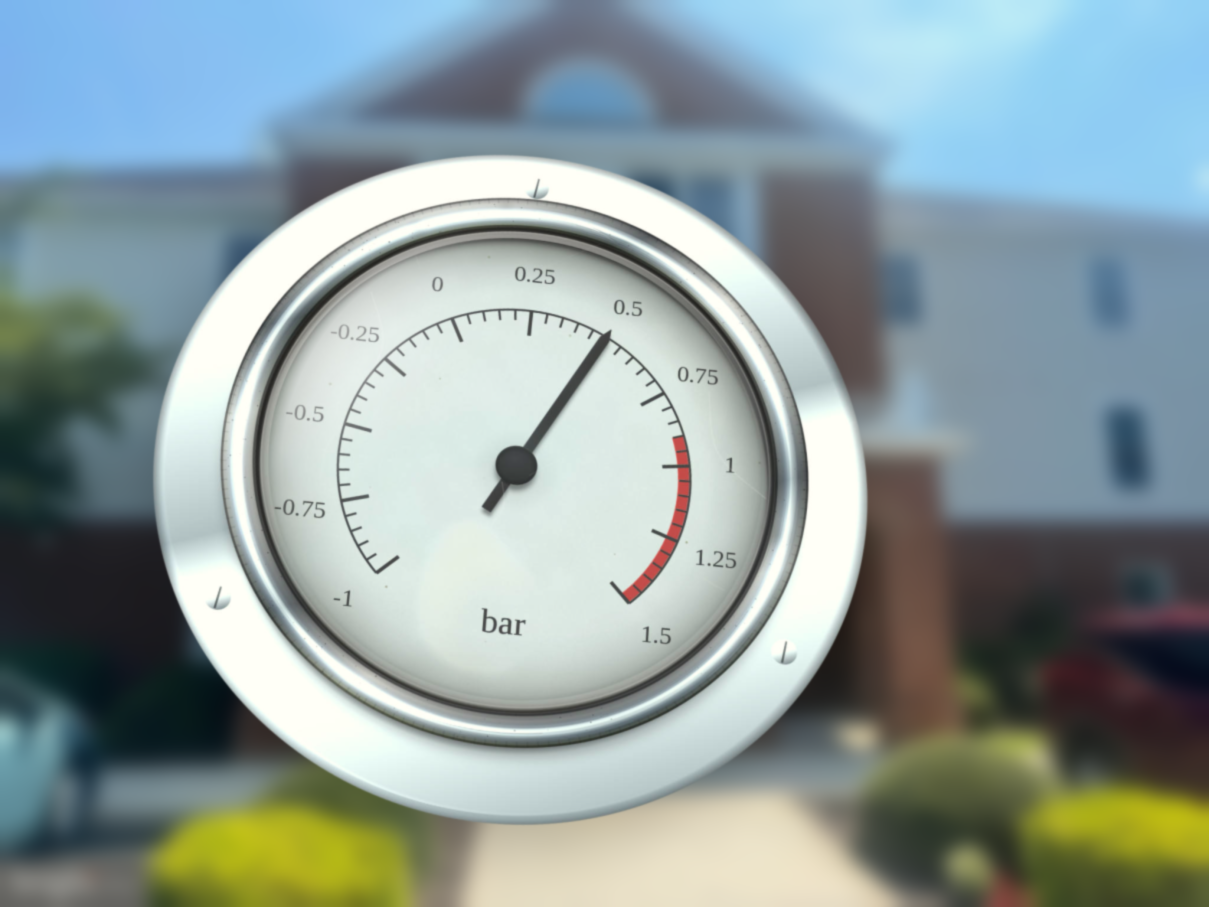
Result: 0.5 bar
